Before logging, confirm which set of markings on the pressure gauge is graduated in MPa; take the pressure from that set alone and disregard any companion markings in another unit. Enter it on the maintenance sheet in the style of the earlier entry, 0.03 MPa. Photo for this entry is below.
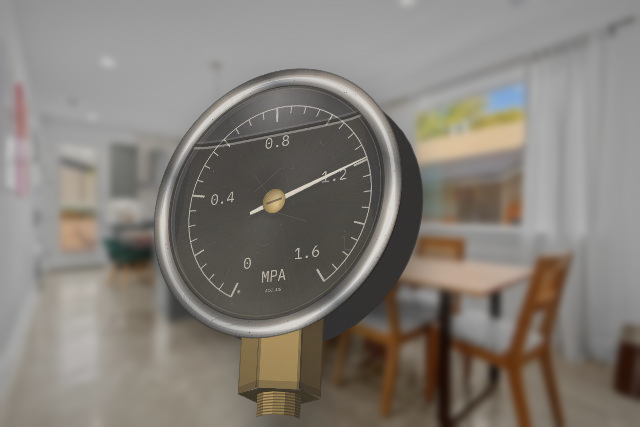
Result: 1.2 MPa
